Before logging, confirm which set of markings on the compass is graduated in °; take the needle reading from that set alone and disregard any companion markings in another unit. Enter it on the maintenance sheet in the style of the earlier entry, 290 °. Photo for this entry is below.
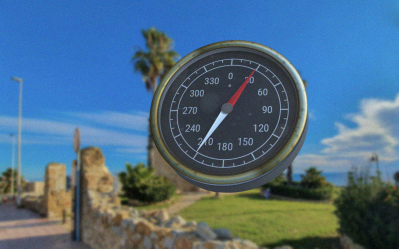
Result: 30 °
